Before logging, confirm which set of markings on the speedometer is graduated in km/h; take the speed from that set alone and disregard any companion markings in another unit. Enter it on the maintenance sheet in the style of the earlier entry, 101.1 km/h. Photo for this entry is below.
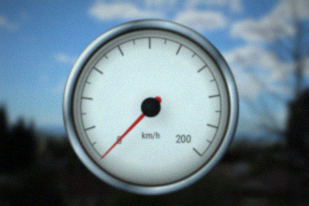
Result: 0 km/h
